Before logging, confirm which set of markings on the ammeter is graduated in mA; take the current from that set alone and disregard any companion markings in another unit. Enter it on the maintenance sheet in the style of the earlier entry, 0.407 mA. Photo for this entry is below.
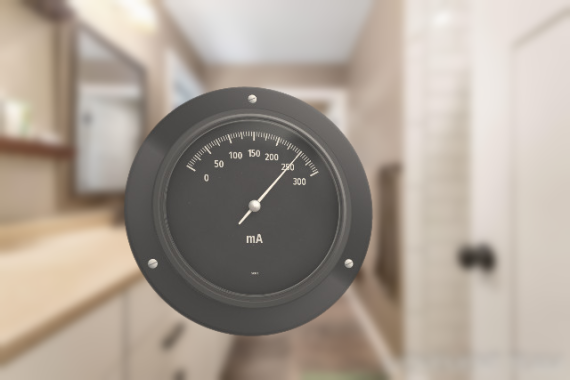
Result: 250 mA
